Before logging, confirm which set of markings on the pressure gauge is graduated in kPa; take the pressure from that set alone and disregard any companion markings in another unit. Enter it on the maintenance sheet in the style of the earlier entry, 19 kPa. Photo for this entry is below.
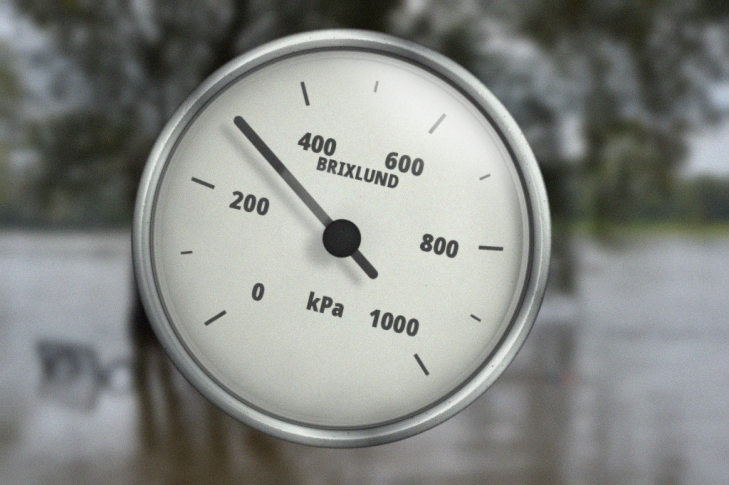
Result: 300 kPa
